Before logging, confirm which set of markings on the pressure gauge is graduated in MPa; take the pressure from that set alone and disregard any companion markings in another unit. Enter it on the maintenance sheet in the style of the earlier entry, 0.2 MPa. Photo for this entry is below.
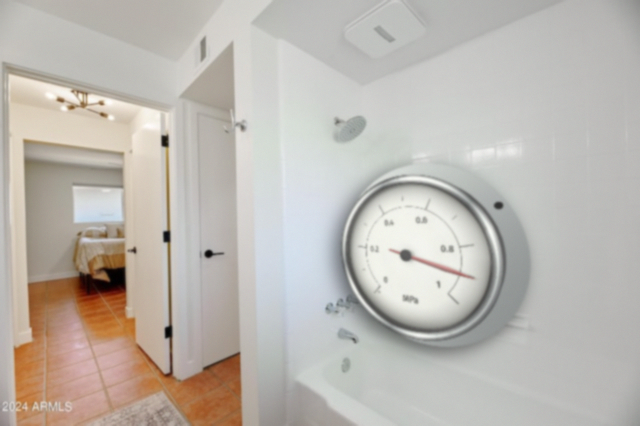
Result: 0.9 MPa
